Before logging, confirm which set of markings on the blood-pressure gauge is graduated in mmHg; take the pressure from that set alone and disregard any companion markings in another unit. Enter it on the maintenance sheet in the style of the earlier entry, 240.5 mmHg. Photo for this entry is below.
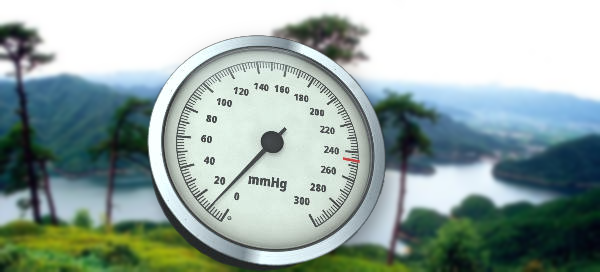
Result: 10 mmHg
